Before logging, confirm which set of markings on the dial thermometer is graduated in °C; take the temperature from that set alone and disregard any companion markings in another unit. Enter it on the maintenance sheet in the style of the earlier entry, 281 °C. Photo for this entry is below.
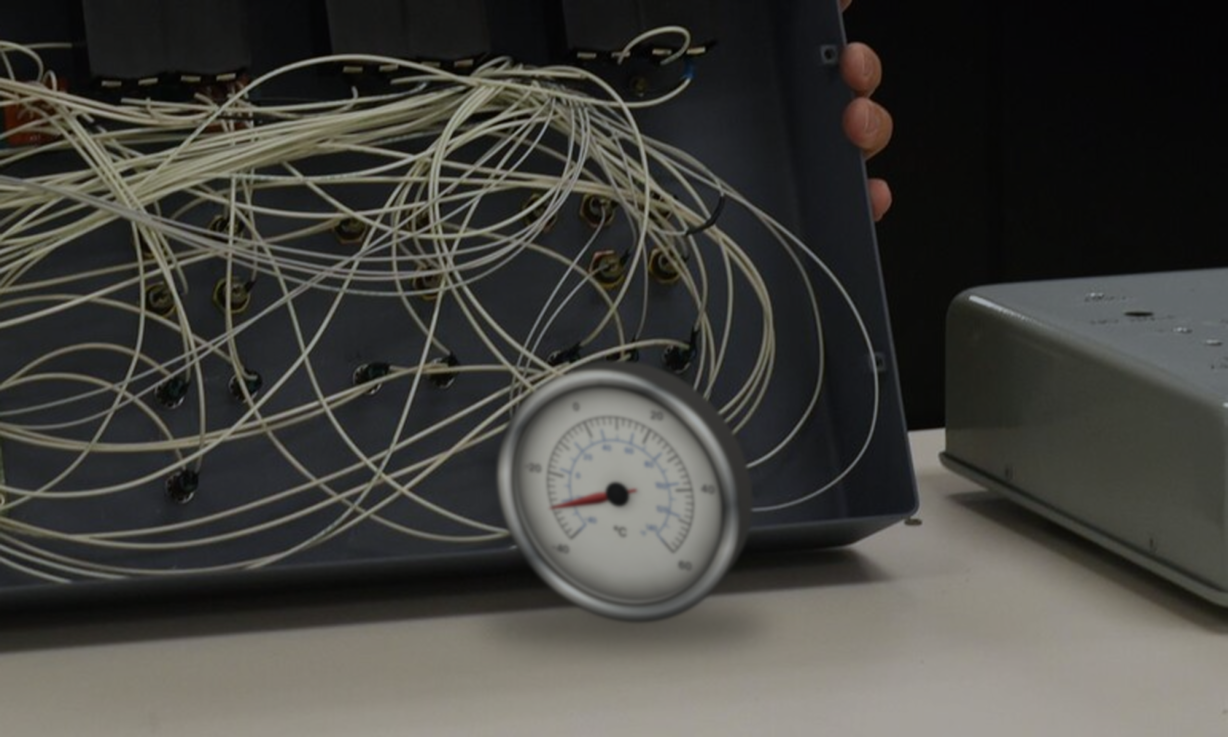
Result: -30 °C
